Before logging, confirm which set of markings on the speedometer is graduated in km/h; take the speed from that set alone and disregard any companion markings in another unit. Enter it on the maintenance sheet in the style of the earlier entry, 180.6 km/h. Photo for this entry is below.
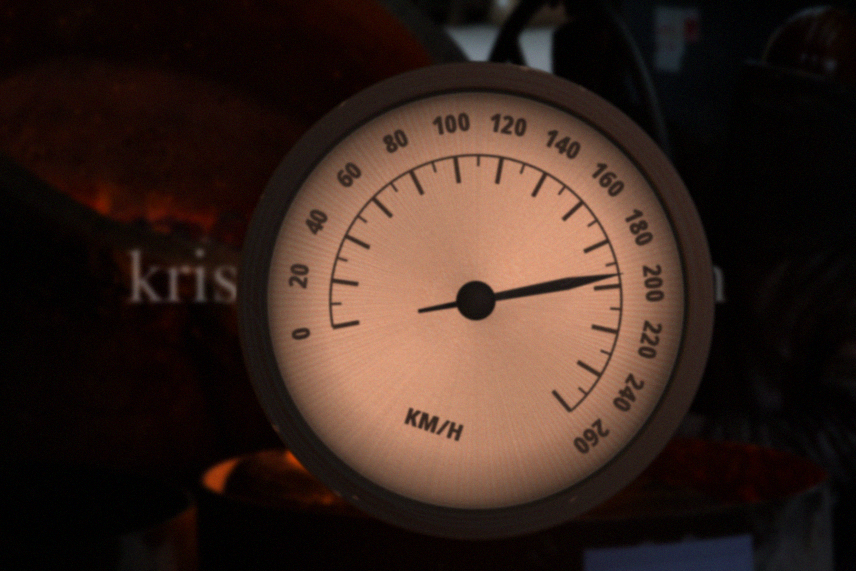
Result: 195 km/h
